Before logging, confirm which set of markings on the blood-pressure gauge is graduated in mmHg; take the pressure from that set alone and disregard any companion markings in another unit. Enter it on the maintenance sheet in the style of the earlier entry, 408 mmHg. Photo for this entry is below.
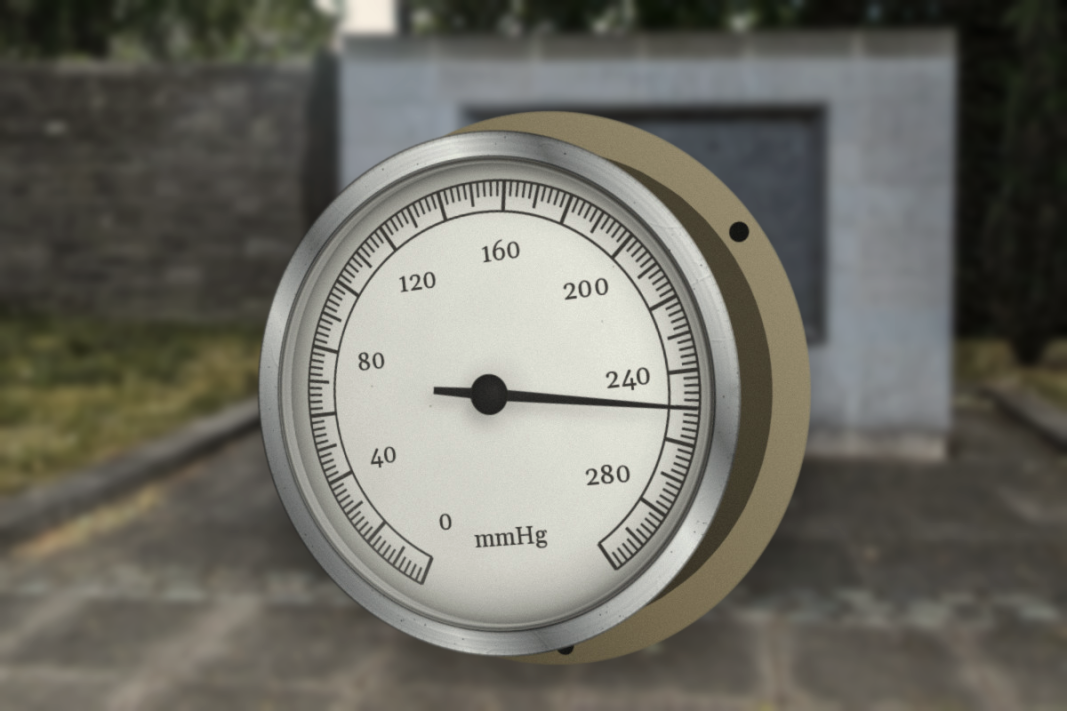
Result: 250 mmHg
